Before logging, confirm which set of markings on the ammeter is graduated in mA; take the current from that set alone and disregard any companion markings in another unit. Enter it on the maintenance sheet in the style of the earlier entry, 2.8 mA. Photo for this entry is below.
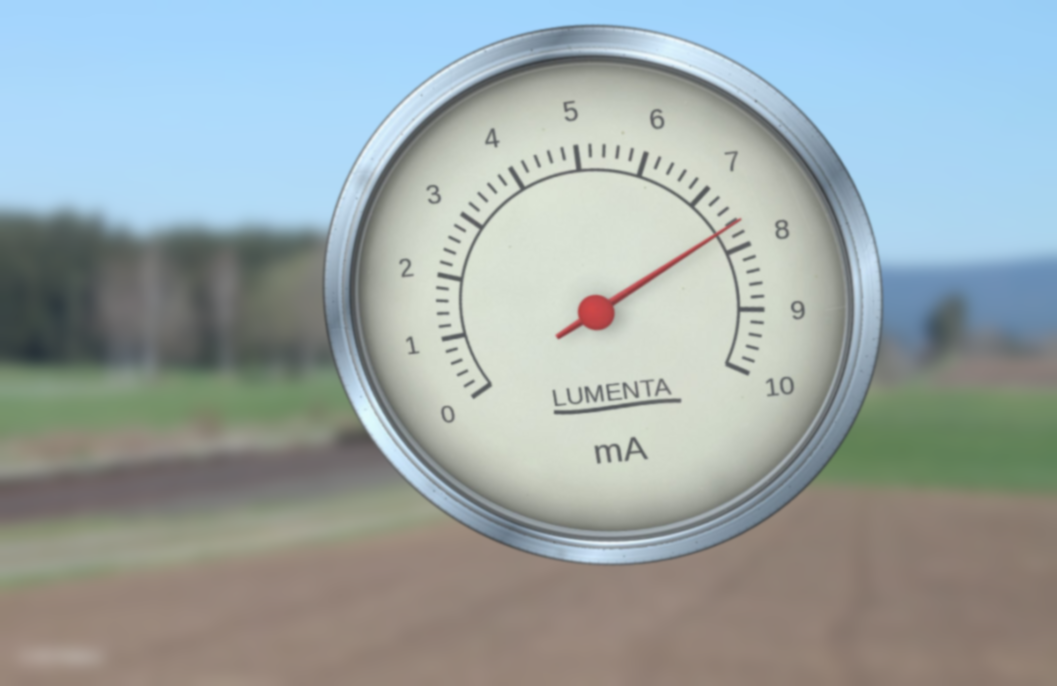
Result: 7.6 mA
